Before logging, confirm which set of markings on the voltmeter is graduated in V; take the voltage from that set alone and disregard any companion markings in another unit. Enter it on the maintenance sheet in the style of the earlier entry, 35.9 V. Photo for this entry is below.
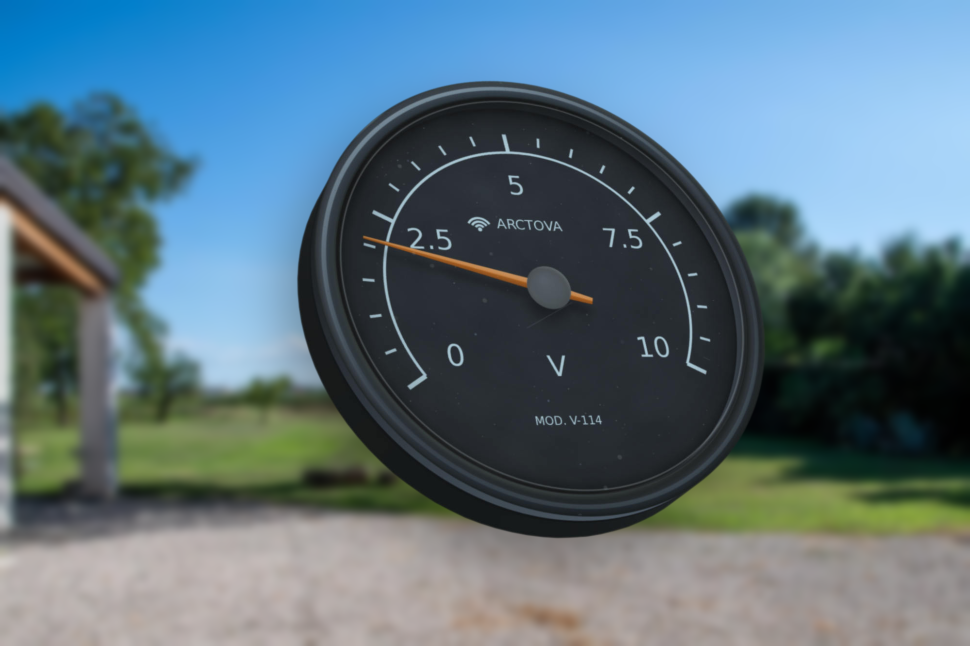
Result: 2 V
